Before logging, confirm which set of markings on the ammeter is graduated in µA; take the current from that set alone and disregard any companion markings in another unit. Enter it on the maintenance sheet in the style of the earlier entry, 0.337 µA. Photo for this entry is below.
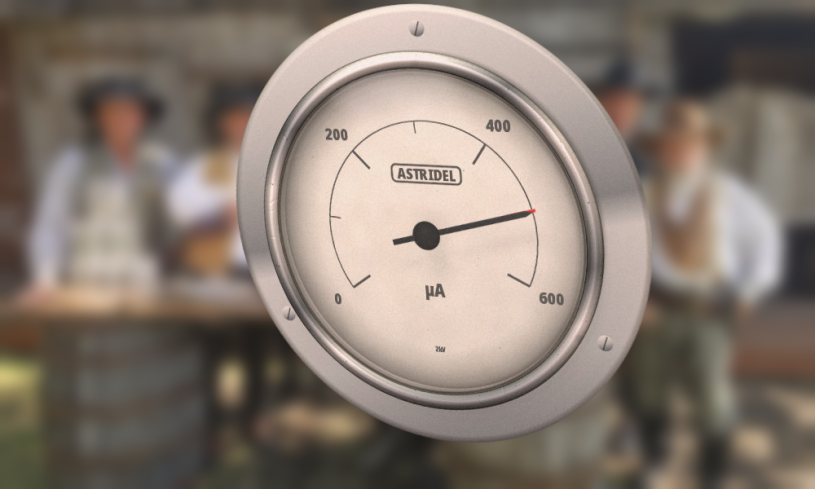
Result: 500 µA
